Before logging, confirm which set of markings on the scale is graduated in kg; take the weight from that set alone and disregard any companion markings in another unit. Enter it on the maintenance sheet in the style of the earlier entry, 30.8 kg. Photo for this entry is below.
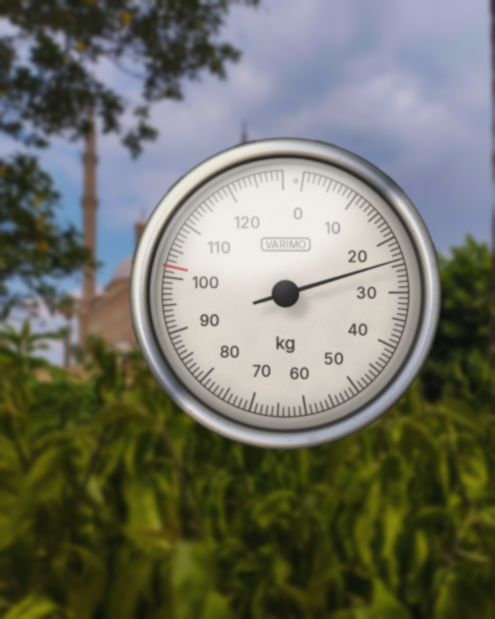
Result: 24 kg
